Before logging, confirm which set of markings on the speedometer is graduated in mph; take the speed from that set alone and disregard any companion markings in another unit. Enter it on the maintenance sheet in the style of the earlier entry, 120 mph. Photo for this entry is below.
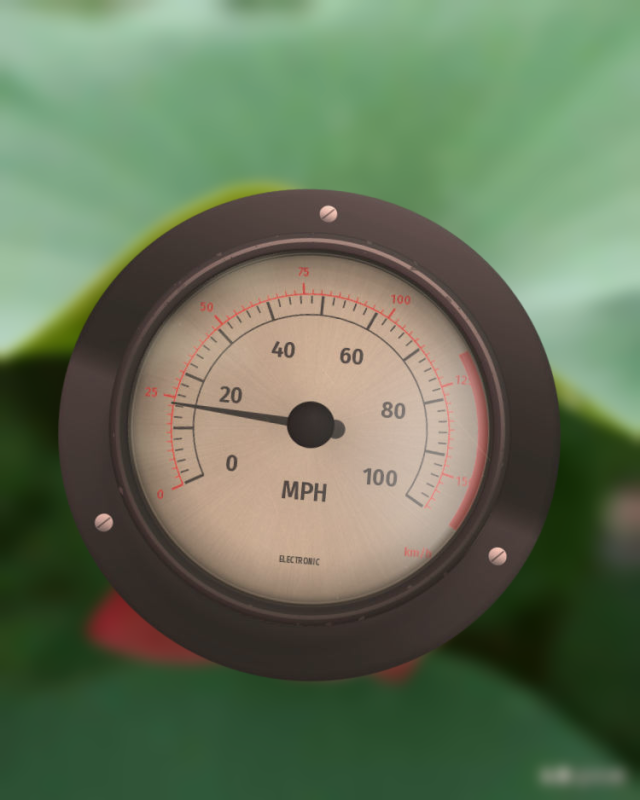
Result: 14 mph
